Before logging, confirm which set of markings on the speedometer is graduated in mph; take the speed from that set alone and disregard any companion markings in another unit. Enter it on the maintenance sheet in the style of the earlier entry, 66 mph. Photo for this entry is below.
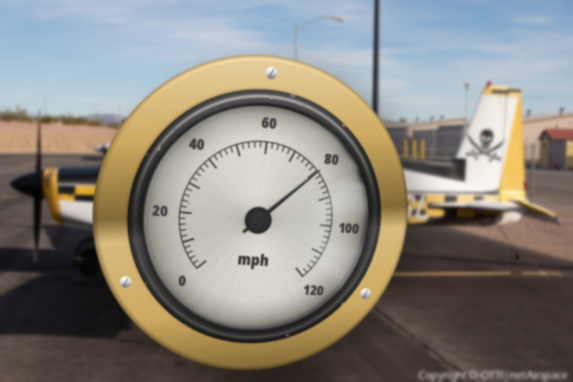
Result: 80 mph
